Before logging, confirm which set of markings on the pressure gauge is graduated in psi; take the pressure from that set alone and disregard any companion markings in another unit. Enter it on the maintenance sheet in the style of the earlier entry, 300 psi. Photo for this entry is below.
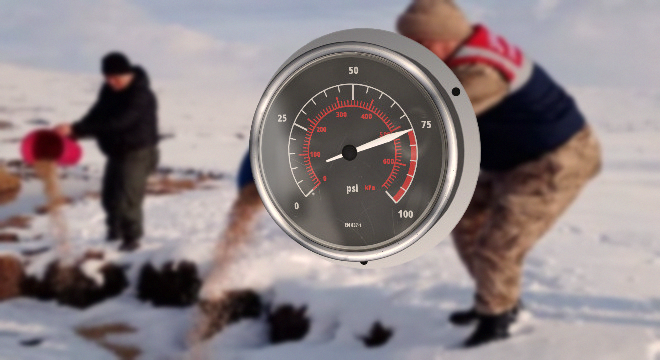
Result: 75 psi
